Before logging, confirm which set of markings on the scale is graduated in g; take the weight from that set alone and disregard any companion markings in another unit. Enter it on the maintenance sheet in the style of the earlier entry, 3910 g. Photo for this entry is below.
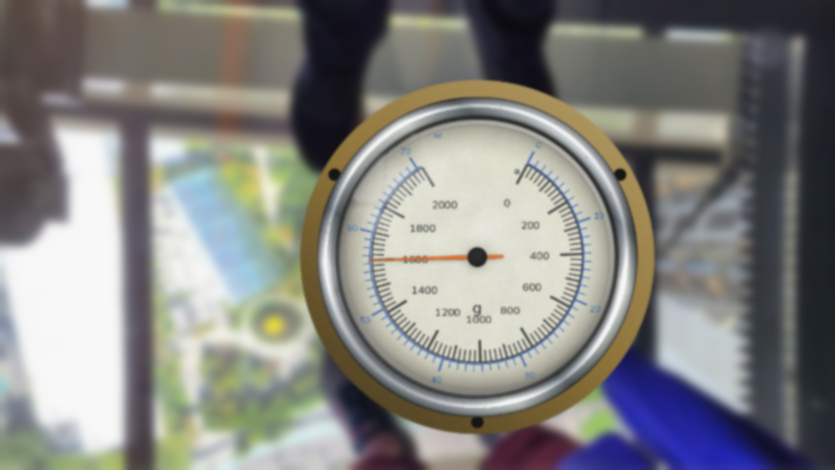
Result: 1600 g
